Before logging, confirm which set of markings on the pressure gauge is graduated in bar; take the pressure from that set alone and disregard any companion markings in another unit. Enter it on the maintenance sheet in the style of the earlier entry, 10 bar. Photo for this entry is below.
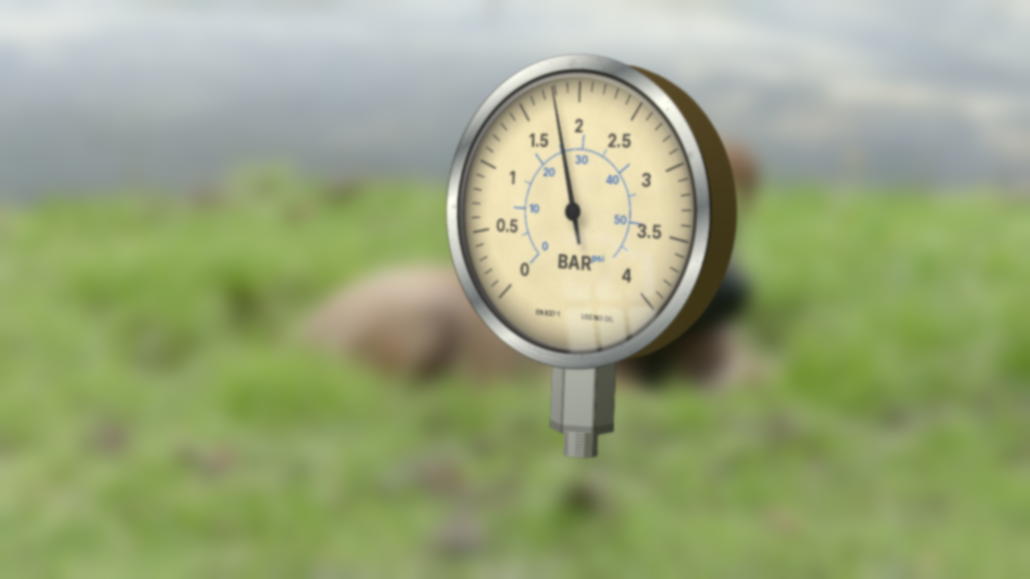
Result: 1.8 bar
